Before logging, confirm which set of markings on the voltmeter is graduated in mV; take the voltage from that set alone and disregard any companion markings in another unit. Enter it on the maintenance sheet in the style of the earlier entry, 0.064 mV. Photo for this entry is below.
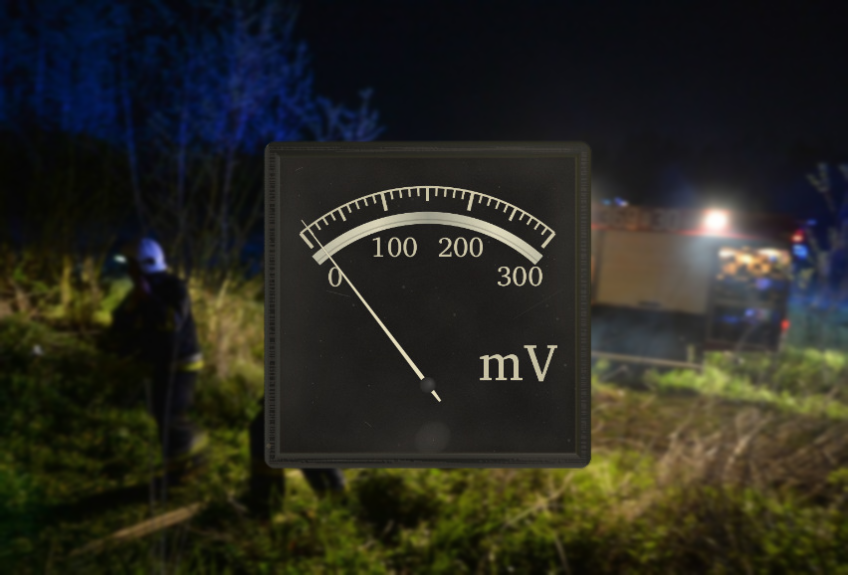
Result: 10 mV
